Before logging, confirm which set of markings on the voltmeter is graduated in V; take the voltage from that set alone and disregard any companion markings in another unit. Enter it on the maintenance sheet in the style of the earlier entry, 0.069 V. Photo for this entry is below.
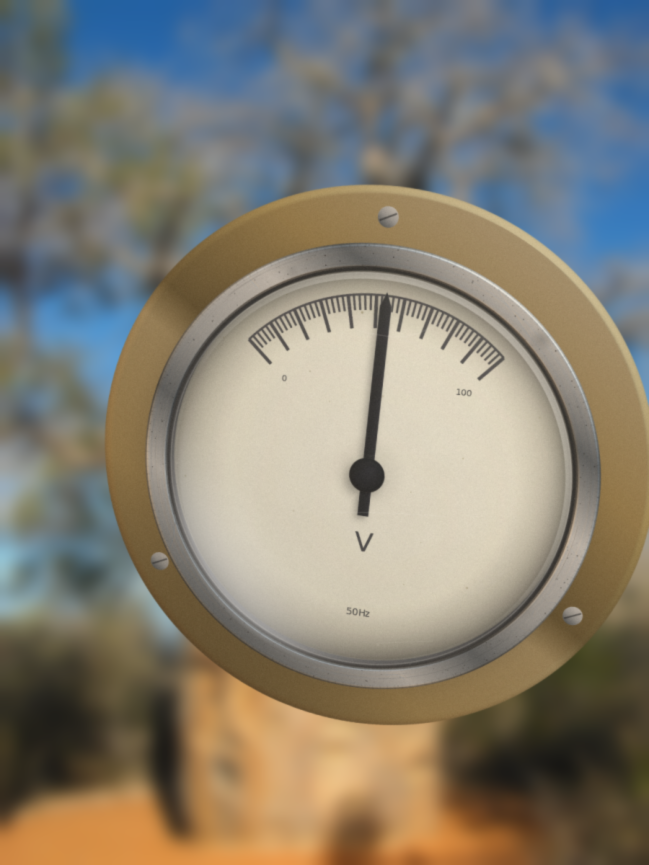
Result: 54 V
